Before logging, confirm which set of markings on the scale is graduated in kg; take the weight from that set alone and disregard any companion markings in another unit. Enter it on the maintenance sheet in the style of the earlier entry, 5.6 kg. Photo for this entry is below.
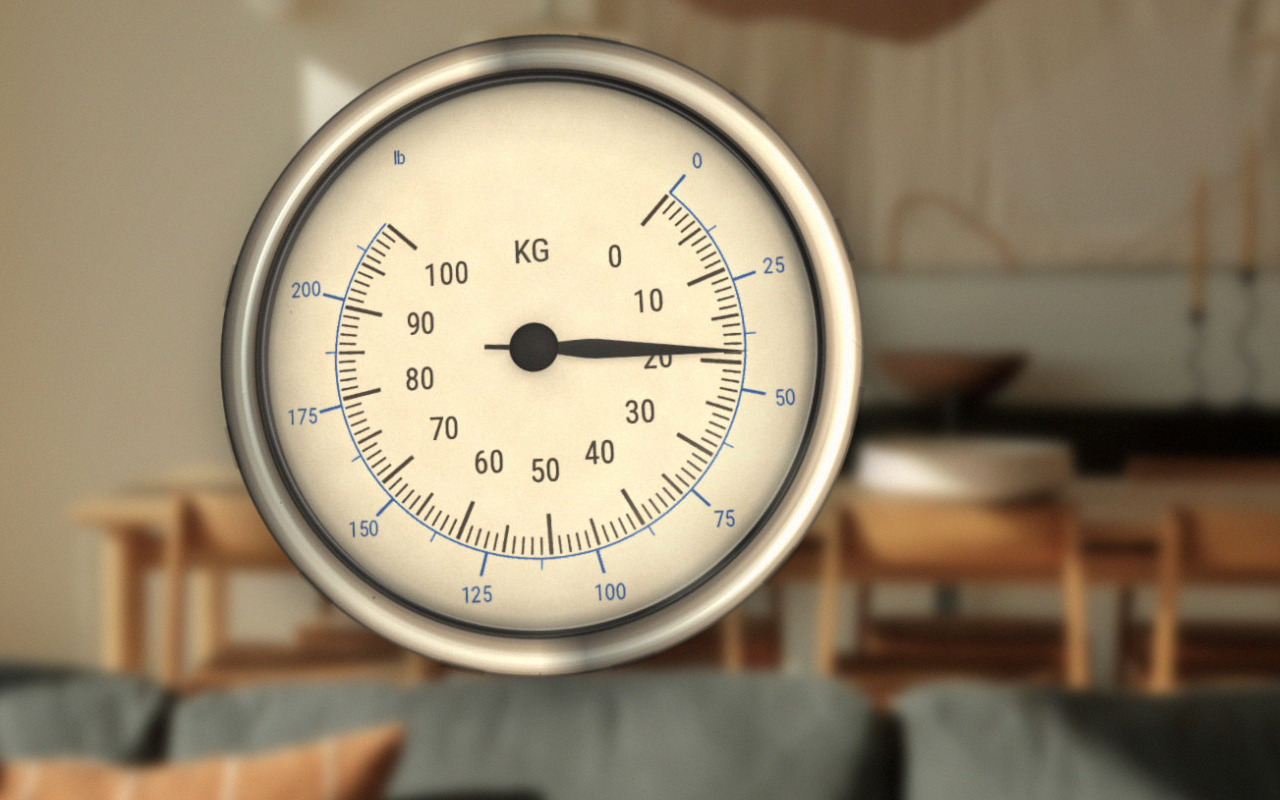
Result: 19 kg
